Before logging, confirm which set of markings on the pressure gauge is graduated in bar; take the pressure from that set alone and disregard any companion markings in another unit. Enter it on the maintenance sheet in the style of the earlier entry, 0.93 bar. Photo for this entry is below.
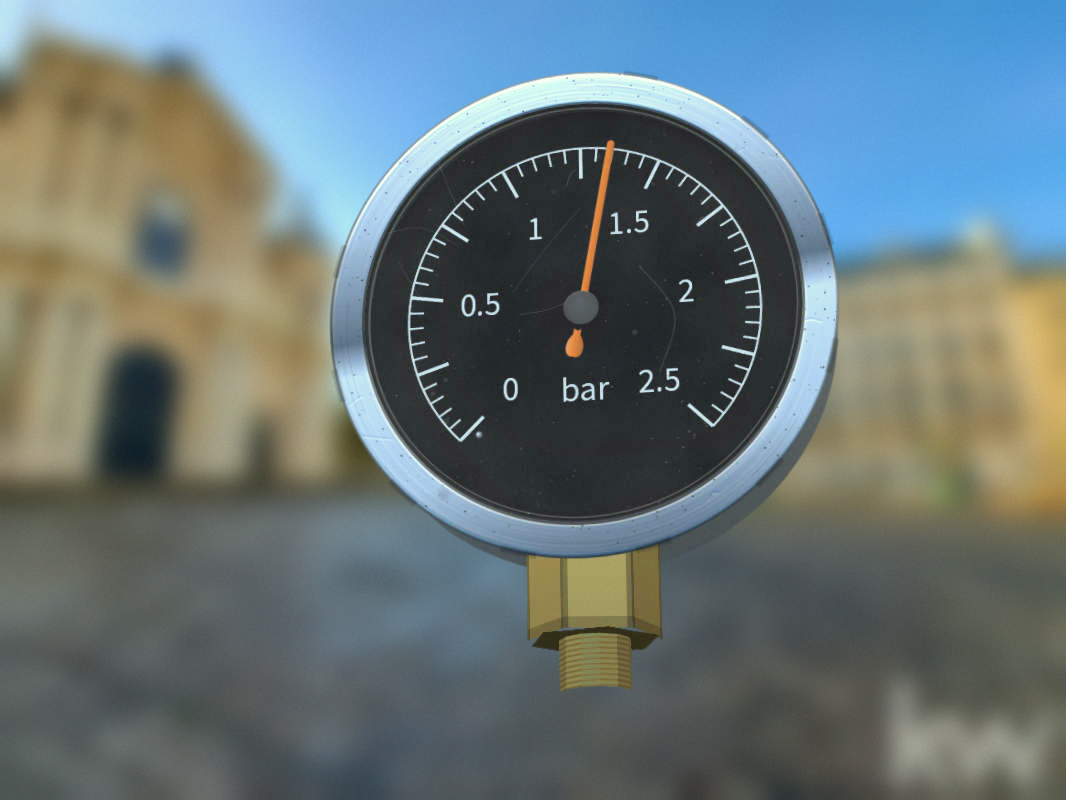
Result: 1.35 bar
